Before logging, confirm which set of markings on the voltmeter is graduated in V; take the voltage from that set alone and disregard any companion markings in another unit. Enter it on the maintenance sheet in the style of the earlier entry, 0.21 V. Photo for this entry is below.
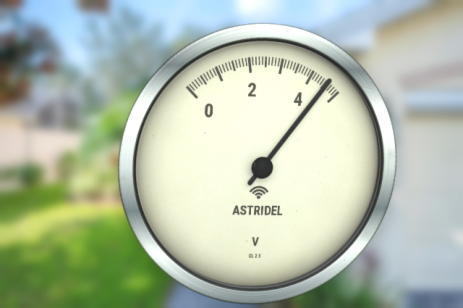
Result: 4.5 V
